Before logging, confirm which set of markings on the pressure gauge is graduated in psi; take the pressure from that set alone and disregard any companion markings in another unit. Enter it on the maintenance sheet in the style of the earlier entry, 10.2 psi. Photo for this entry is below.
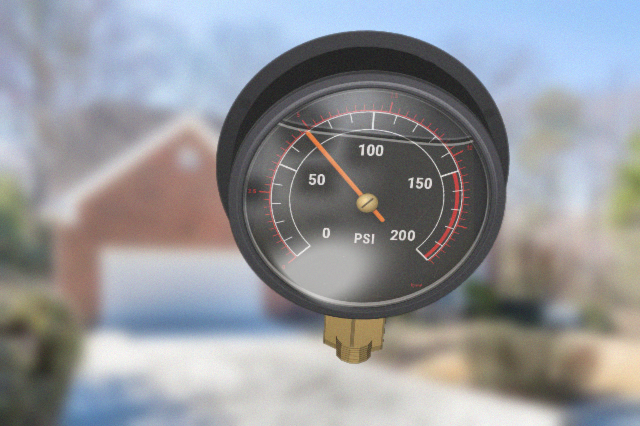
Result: 70 psi
